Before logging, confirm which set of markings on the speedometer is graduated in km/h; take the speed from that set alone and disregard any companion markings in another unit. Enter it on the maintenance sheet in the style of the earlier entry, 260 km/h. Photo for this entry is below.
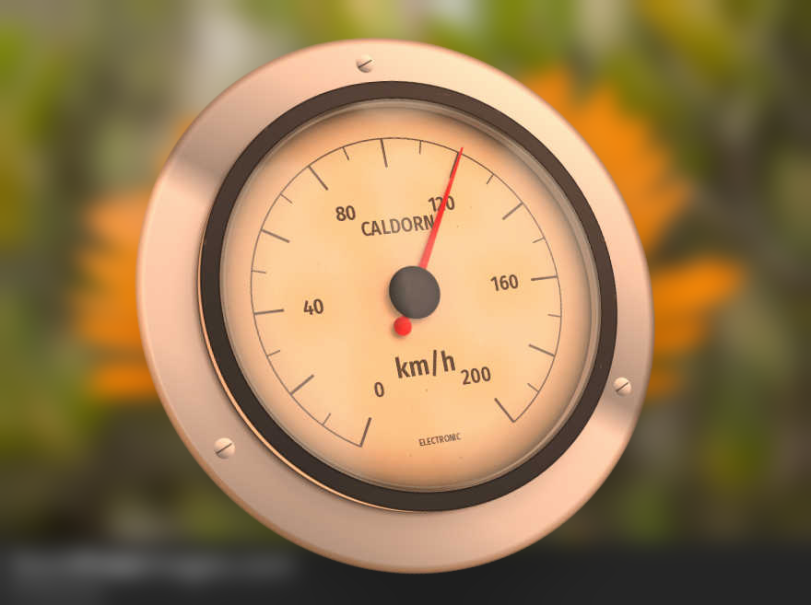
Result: 120 km/h
